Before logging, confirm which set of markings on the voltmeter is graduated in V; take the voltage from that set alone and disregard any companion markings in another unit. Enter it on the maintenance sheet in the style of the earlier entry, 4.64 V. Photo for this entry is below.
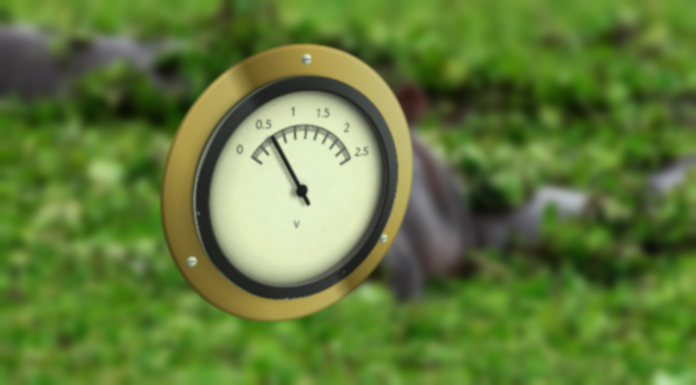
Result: 0.5 V
